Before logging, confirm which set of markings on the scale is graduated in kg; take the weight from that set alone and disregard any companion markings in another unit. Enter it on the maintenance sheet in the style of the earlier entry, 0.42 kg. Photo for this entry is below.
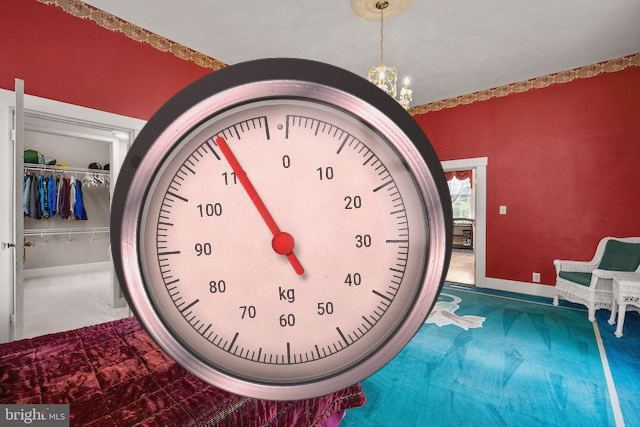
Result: 112 kg
